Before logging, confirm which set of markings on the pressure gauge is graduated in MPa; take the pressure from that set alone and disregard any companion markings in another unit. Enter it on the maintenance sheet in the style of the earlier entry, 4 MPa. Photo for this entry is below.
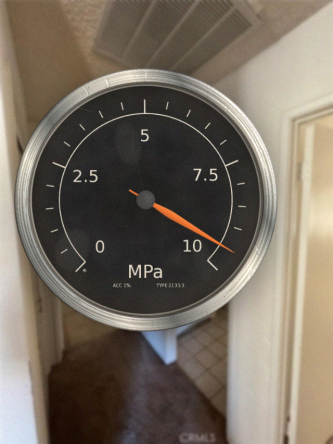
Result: 9.5 MPa
